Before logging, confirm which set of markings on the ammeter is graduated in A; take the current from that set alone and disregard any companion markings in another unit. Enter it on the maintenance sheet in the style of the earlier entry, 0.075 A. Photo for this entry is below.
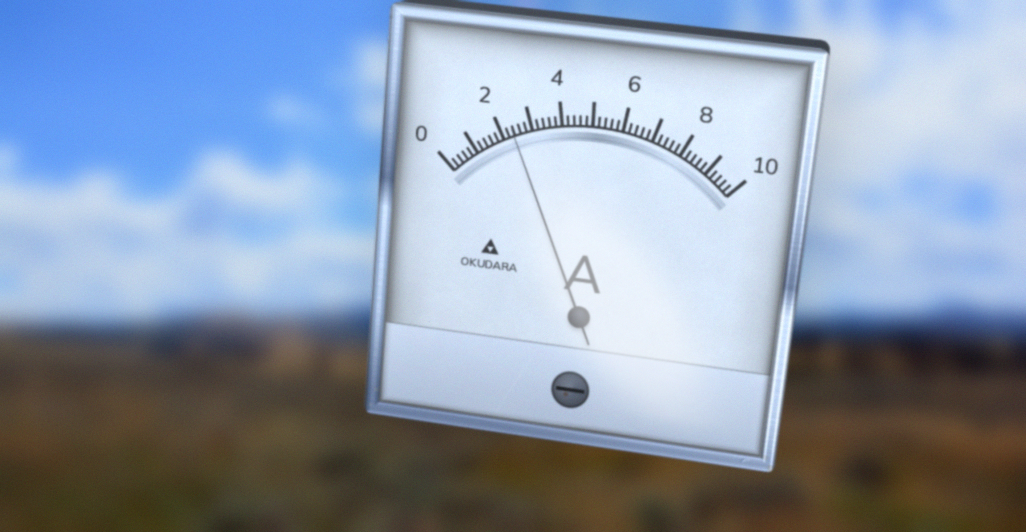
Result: 2.4 A
